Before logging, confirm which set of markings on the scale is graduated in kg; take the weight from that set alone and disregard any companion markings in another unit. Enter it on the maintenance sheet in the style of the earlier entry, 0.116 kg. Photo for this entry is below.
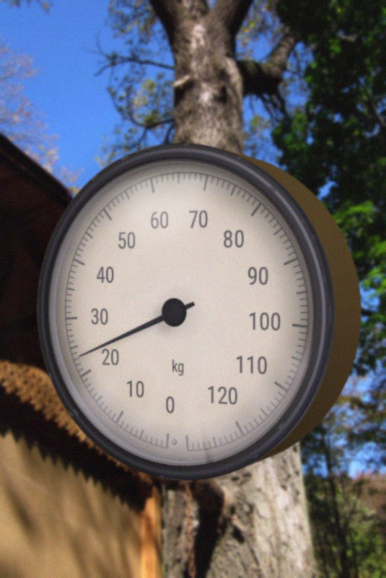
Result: 23 kg
